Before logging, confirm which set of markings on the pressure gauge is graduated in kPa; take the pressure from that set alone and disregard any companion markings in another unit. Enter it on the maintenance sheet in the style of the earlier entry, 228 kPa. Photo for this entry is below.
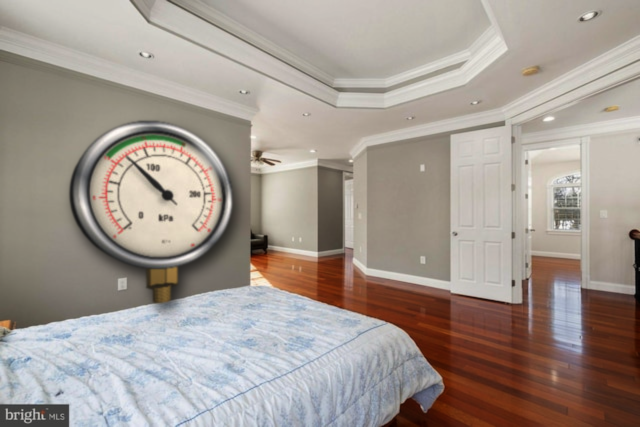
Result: 80 kPa
